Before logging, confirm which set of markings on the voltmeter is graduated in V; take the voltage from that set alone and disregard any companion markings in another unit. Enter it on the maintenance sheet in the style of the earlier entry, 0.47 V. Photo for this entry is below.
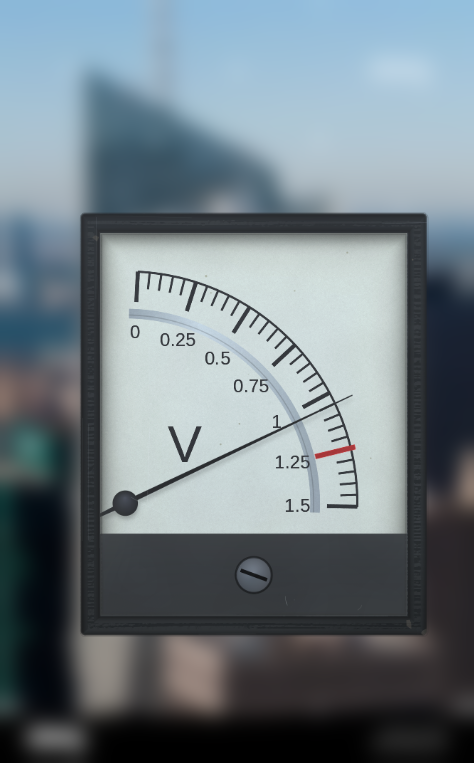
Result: 1.05 V
